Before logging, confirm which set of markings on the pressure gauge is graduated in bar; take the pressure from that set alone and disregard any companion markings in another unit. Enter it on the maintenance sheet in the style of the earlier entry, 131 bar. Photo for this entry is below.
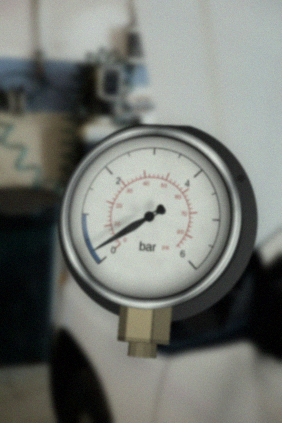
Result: 0.25 bar
